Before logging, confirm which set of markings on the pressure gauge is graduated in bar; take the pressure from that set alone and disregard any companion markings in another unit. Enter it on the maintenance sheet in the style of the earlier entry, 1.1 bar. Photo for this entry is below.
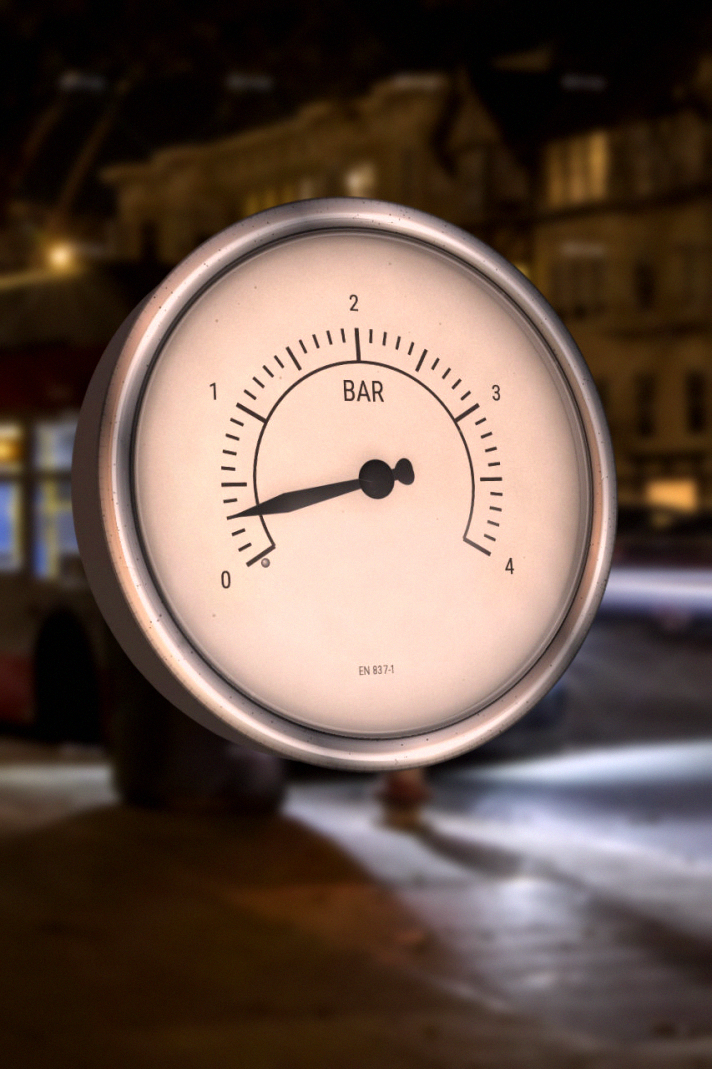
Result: 0.3 bar
